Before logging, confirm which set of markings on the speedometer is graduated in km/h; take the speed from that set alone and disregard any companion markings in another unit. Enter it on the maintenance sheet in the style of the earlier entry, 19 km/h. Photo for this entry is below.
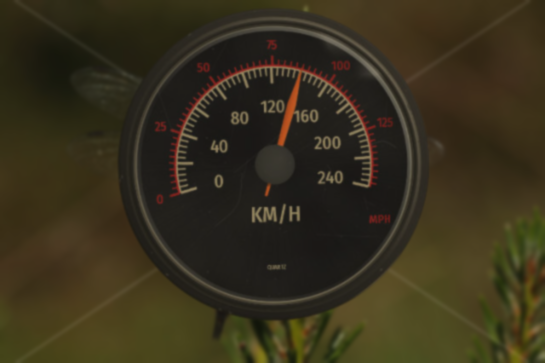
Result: 140 km/h
